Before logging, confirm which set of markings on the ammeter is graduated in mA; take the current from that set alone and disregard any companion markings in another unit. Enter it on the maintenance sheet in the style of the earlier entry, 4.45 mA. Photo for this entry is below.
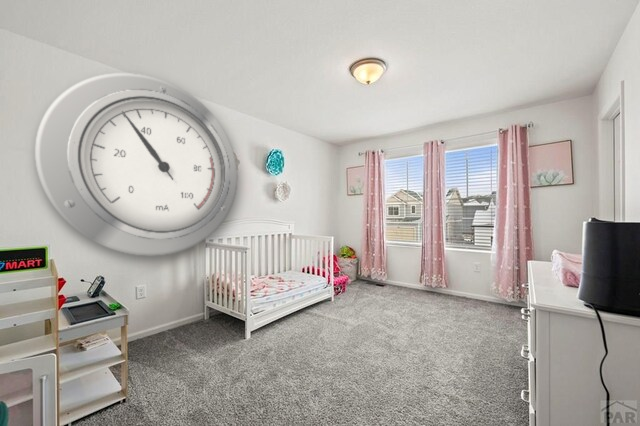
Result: 35 mA
